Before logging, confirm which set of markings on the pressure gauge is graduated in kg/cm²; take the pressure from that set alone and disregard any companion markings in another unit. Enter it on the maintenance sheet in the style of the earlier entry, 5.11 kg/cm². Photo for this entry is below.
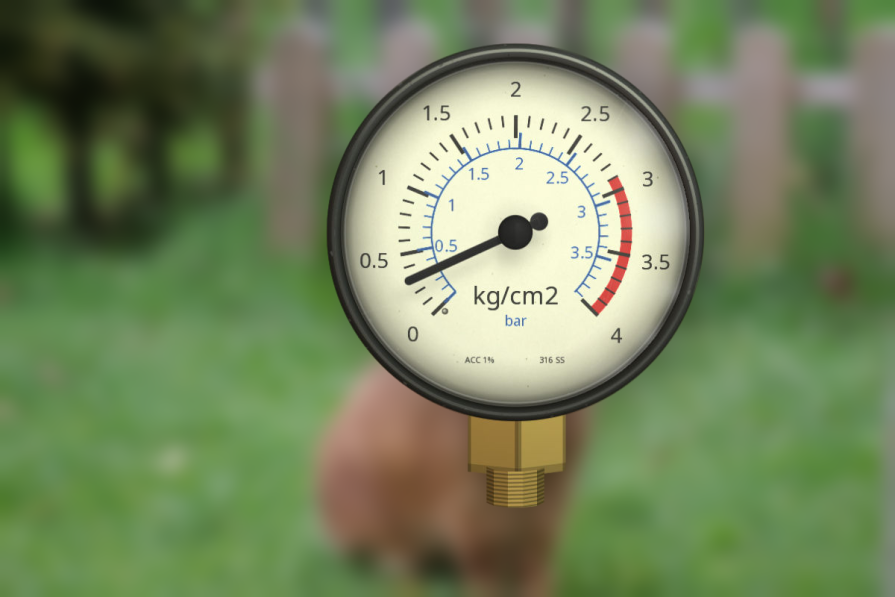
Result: 0.3 kg/cm²
